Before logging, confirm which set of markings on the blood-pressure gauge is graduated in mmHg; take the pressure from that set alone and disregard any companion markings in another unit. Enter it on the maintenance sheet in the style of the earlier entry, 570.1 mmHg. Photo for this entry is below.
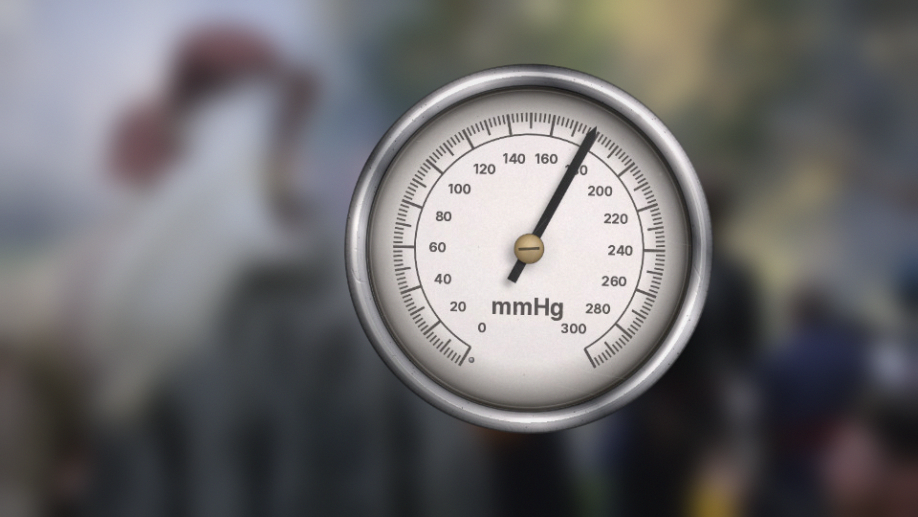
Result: 178 mmHg
